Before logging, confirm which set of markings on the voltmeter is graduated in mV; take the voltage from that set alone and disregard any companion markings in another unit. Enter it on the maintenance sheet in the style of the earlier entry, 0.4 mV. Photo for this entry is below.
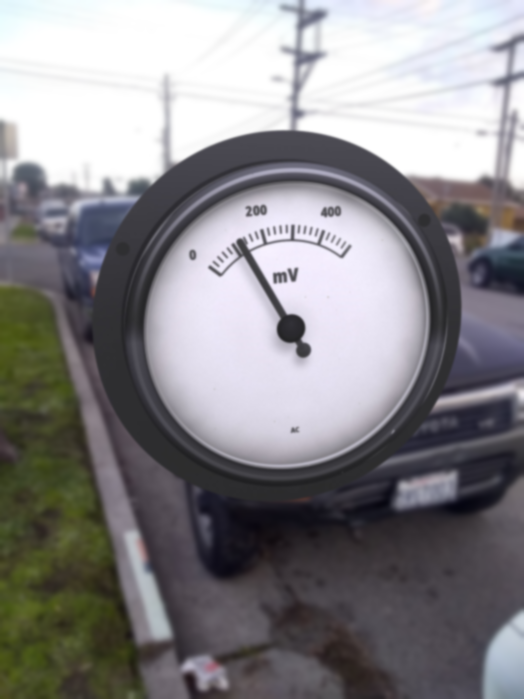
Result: 120 mV
